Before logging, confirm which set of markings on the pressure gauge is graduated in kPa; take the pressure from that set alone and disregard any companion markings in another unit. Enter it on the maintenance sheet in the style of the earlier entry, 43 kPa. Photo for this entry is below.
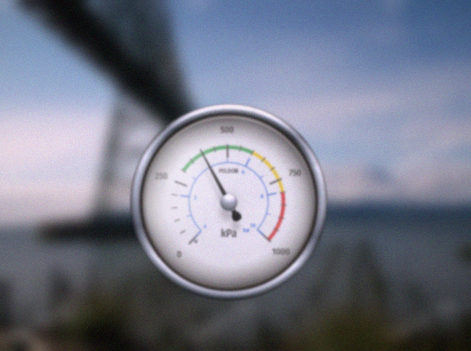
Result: 400 kPa
